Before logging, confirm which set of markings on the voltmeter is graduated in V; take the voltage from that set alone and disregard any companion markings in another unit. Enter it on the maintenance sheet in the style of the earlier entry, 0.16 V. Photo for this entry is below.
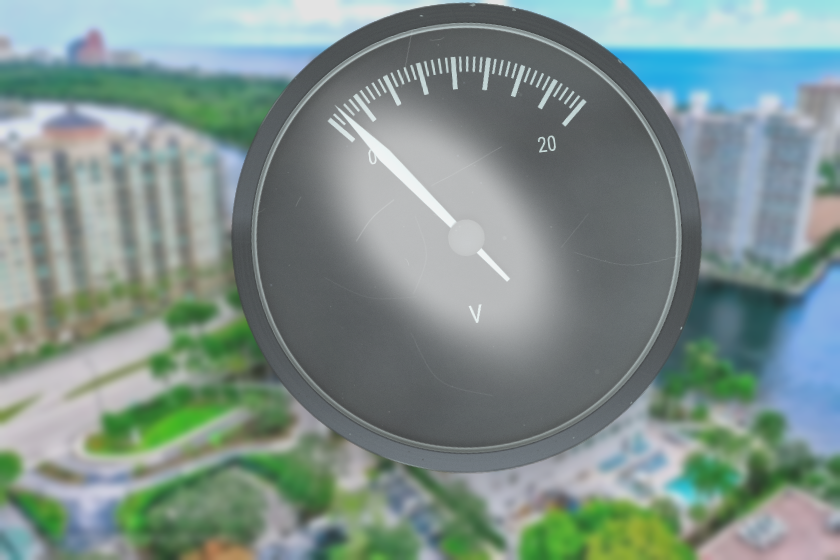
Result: 1 V
